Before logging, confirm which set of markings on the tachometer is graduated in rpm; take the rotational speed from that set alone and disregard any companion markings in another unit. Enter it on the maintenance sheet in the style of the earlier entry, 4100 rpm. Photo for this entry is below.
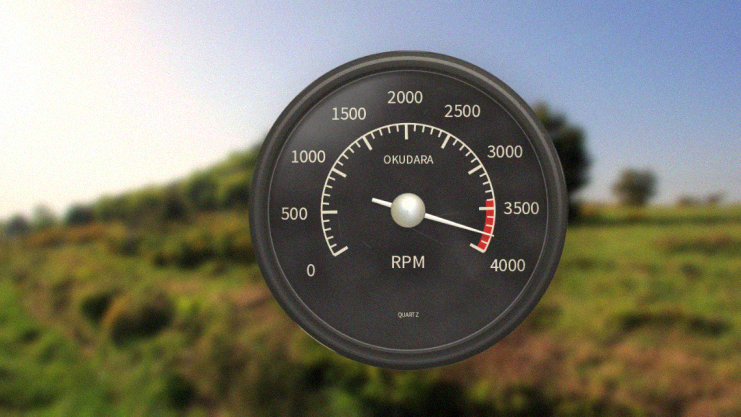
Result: 3800 rpm
